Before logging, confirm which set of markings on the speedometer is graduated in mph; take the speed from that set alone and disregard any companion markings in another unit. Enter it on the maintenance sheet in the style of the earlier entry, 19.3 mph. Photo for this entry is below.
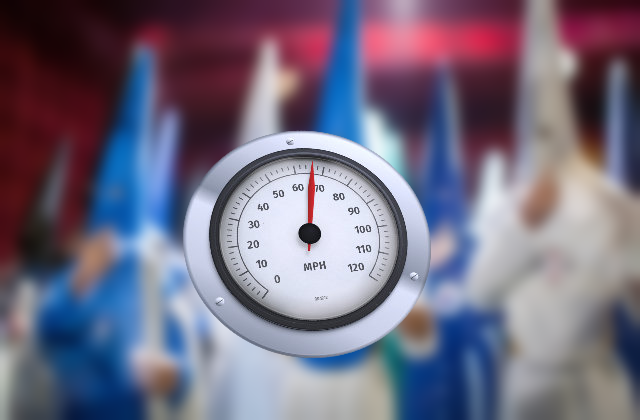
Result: 66 mph
